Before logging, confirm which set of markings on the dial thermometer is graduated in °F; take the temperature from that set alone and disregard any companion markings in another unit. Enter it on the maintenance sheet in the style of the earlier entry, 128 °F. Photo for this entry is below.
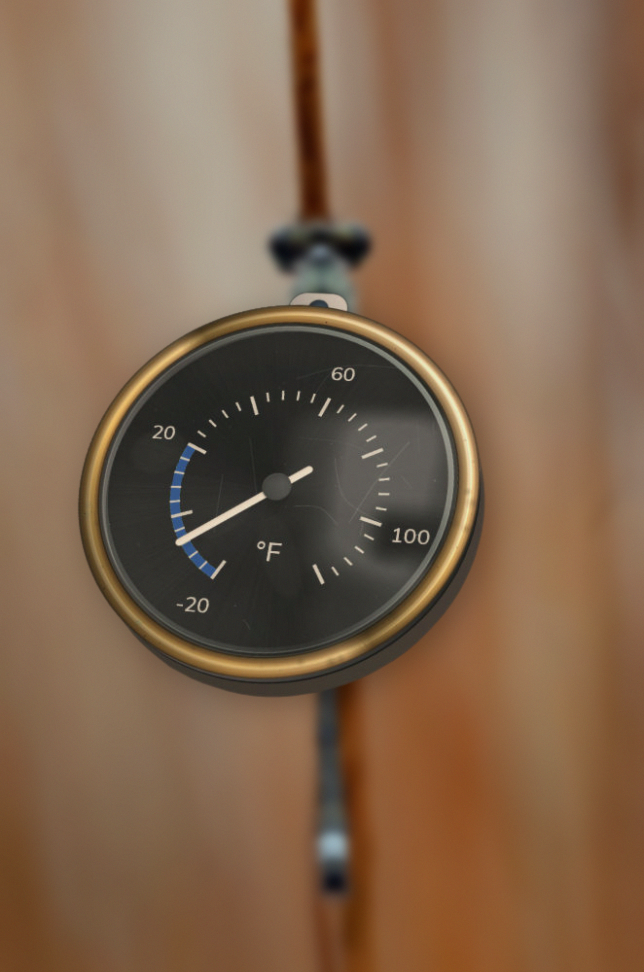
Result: -8 °F
